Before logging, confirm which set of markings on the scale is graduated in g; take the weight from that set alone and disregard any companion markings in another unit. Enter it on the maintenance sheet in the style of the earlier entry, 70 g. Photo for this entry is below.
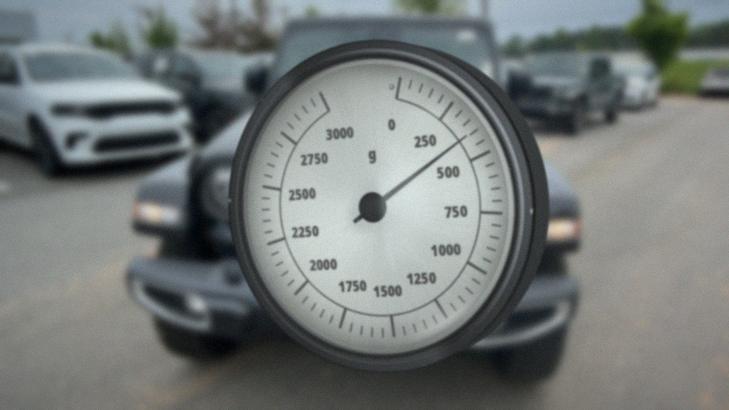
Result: 400 g
